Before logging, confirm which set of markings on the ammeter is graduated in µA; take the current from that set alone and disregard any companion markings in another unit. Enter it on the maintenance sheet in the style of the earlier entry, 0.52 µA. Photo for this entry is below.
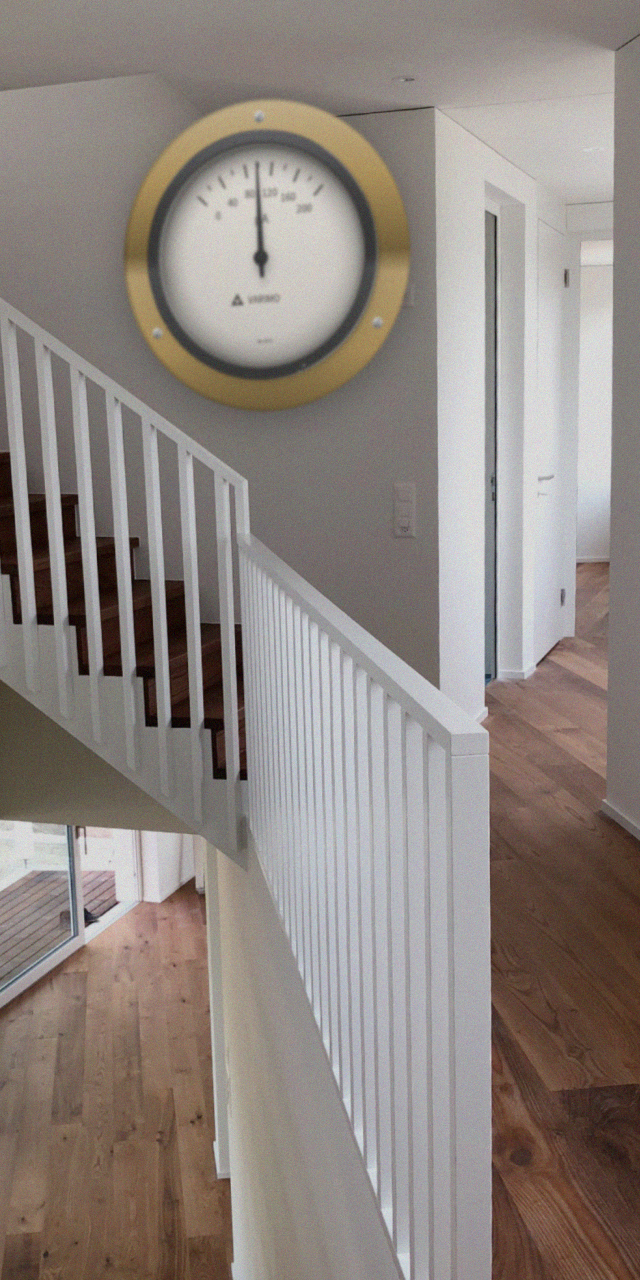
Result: 100 µA
